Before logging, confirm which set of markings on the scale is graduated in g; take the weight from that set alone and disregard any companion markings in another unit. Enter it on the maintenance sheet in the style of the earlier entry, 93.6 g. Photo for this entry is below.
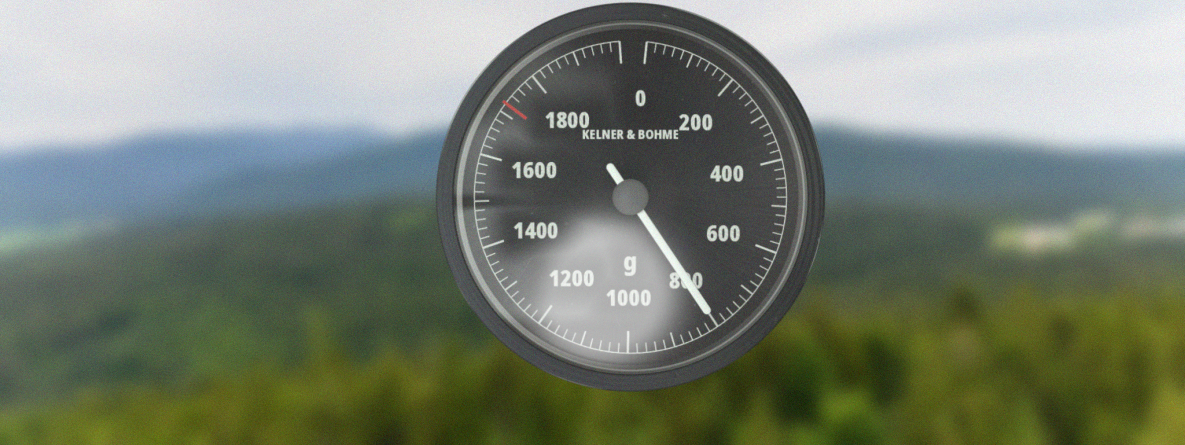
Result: 800 g
